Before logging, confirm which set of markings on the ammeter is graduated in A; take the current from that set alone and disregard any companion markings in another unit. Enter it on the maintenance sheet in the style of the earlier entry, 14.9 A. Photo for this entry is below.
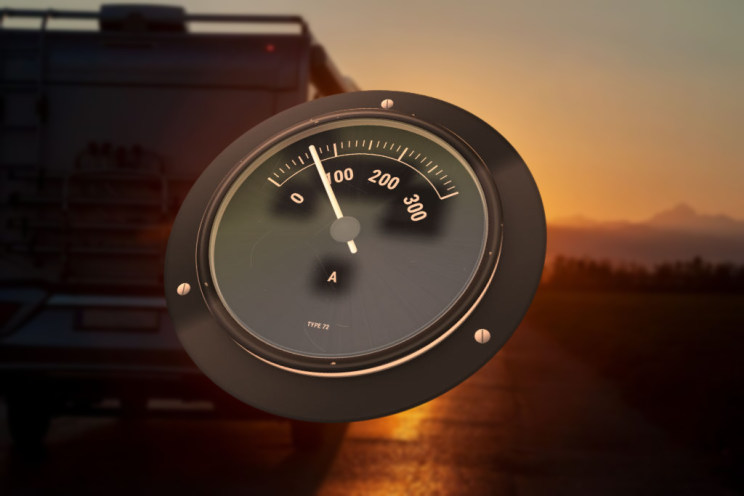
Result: 70 A
